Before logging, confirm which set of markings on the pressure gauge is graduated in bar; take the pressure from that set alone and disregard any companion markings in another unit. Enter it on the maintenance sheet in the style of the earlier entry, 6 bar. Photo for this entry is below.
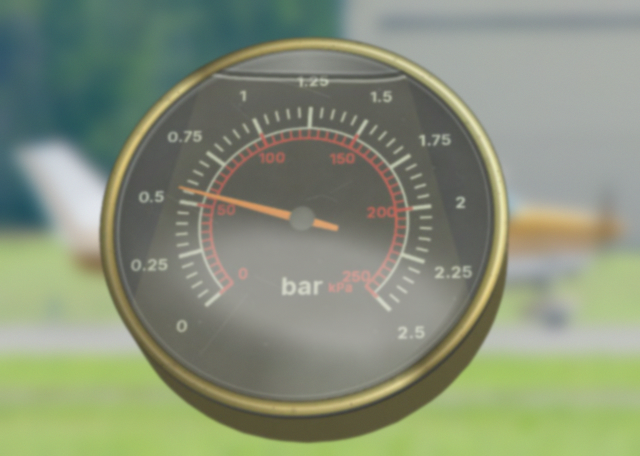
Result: 0.55 bar
